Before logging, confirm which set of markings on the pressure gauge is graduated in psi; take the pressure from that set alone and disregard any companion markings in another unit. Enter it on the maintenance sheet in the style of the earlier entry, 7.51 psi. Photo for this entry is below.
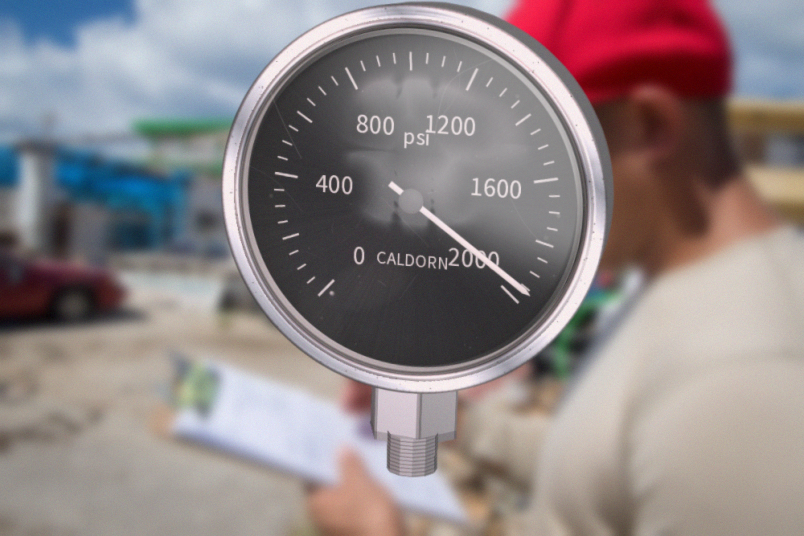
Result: 1950 psi
